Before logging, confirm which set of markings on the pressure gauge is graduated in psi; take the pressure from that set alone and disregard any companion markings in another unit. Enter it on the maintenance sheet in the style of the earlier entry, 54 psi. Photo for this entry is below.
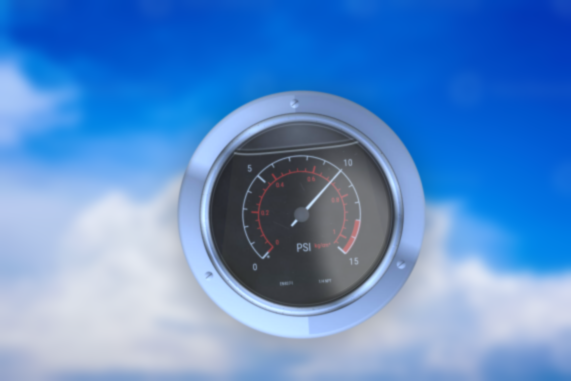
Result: 10 psi
